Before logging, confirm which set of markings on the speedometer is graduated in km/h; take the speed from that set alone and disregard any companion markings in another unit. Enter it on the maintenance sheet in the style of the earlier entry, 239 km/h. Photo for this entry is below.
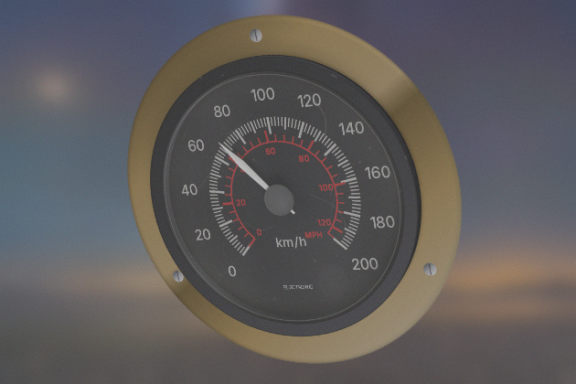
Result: 70 km/h
